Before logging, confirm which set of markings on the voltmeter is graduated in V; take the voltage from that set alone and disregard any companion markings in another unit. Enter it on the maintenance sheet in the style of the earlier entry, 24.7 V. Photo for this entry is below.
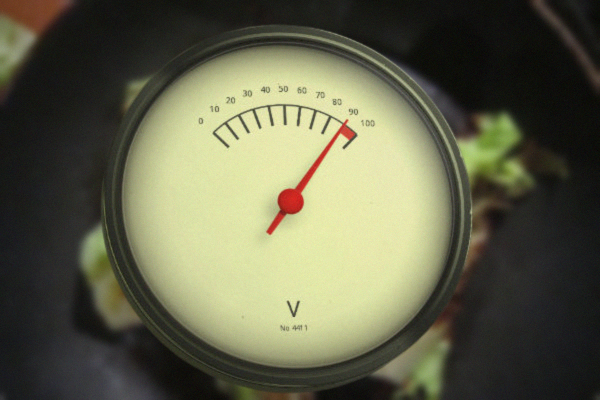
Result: 90 V
